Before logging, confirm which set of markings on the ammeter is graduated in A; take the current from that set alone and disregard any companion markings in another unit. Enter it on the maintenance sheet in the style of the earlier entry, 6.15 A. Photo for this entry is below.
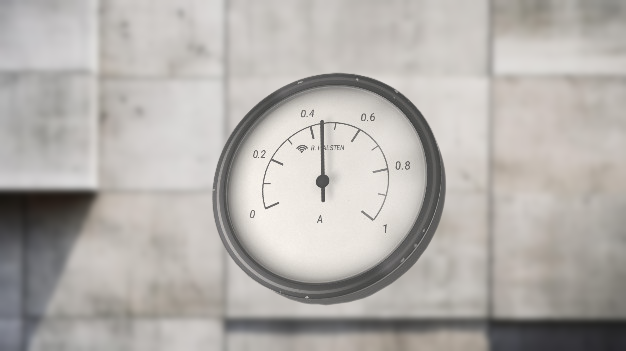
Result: 0.45 A
